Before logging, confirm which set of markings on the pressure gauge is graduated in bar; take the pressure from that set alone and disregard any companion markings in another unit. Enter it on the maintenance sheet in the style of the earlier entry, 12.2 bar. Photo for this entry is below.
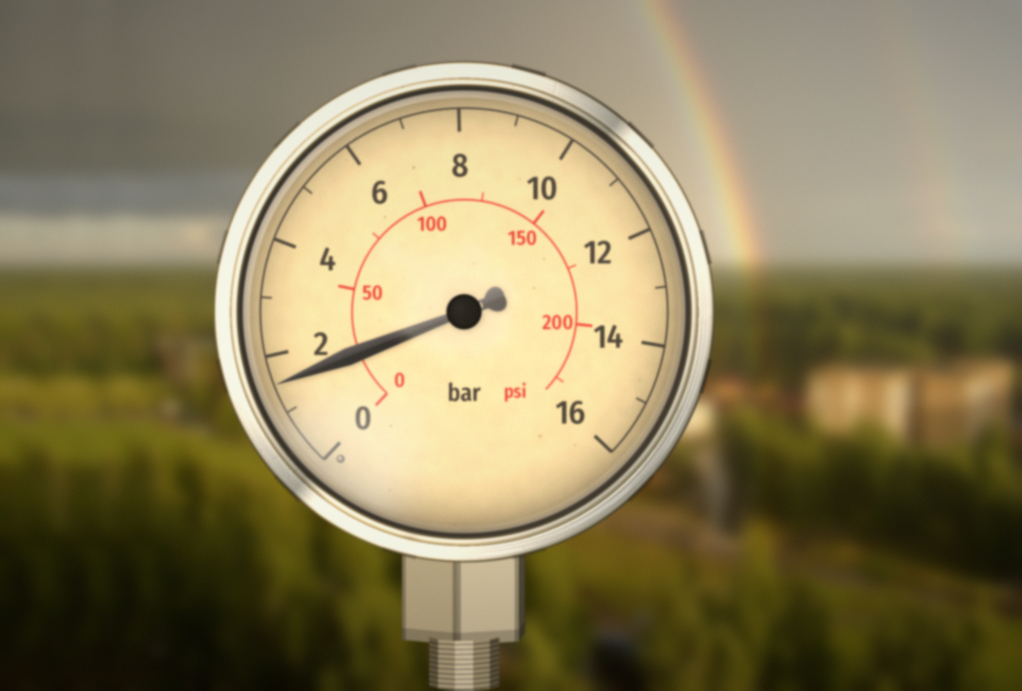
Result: 1.5 bar
